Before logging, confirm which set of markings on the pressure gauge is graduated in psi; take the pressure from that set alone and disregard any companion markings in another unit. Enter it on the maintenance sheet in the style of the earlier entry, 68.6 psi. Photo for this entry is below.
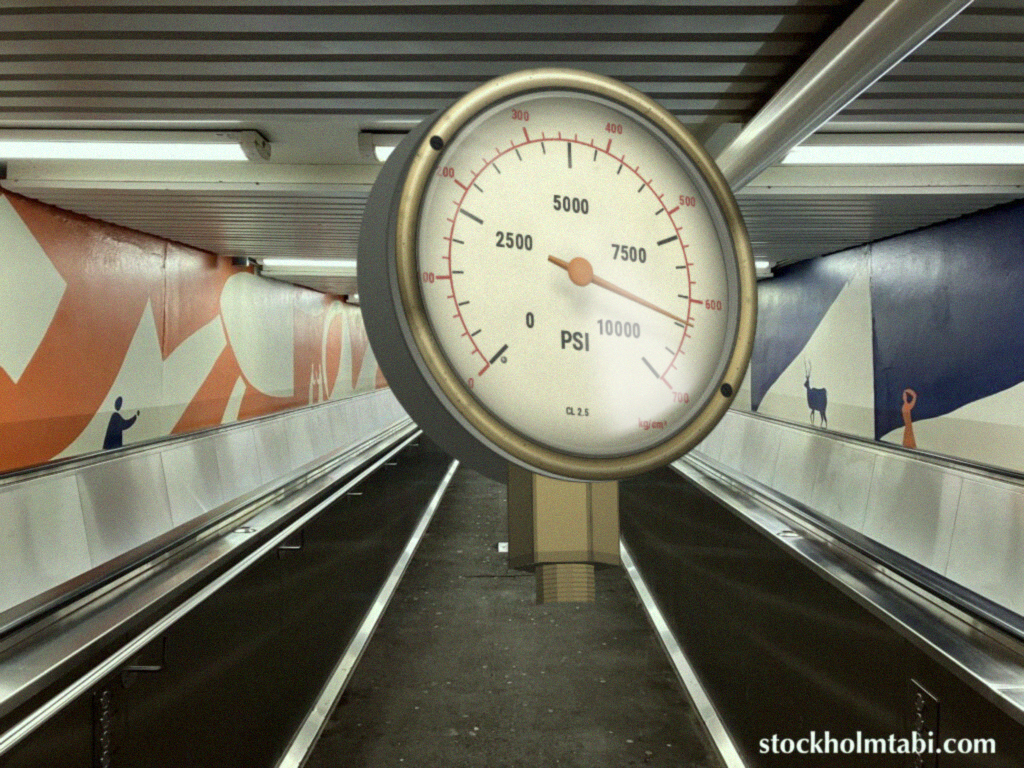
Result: 9000 psi
